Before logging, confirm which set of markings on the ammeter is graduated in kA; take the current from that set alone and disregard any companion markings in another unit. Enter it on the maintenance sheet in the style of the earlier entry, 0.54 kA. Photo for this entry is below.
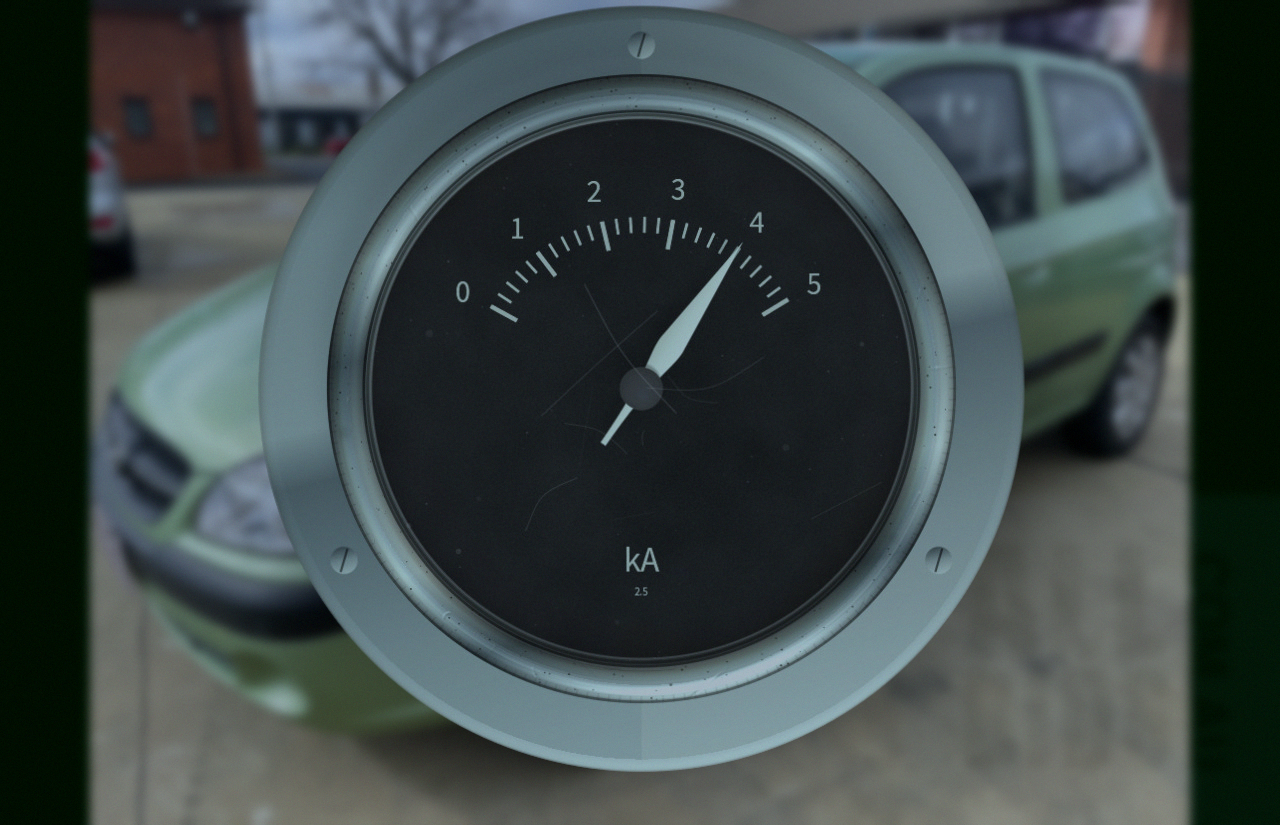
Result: 4 kA
